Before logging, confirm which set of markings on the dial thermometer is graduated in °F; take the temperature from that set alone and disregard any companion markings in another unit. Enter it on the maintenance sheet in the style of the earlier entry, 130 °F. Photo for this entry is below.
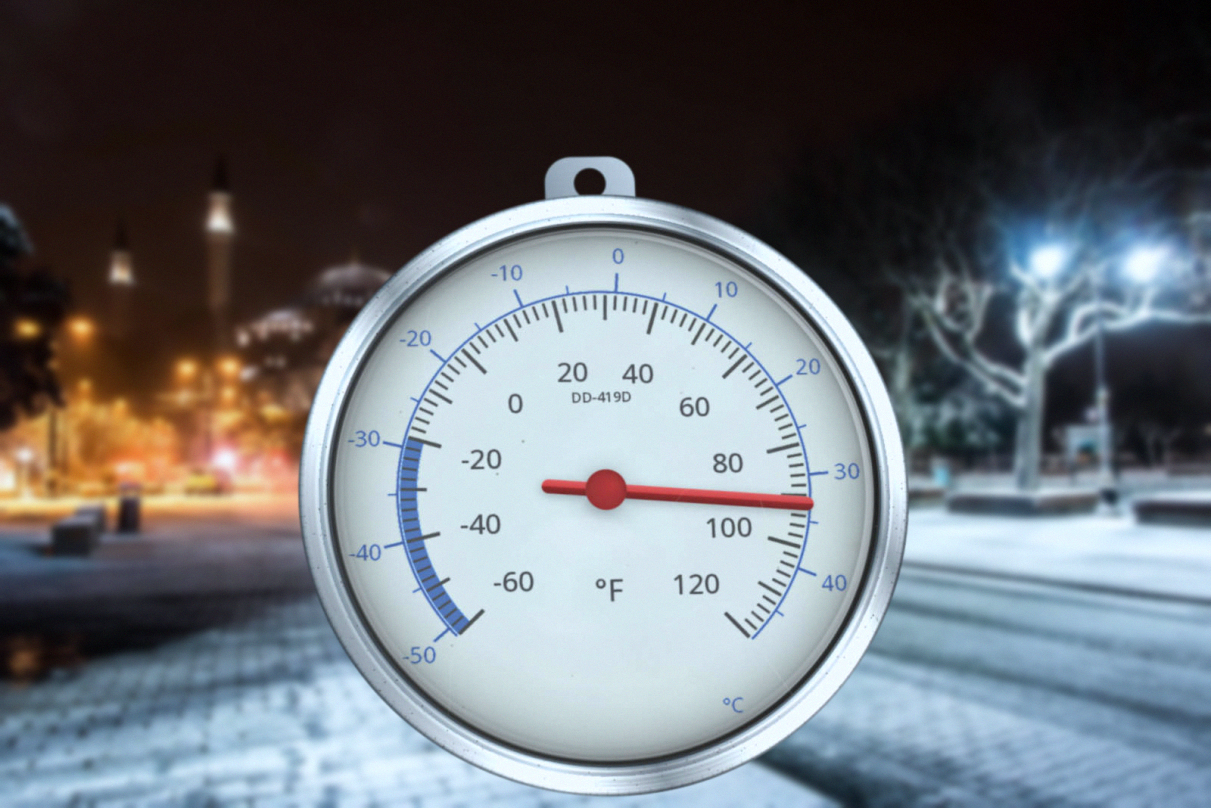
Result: 92 °F
